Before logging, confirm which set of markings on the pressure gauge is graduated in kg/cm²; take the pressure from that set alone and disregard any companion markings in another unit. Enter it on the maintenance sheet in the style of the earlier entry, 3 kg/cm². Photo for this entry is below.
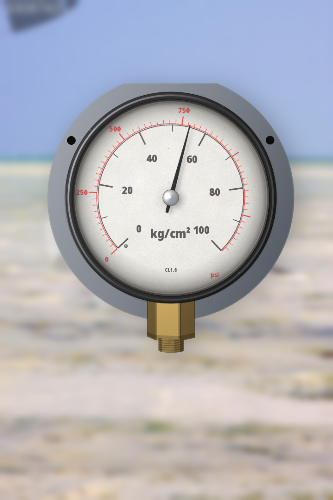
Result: 55 kg/cm²
